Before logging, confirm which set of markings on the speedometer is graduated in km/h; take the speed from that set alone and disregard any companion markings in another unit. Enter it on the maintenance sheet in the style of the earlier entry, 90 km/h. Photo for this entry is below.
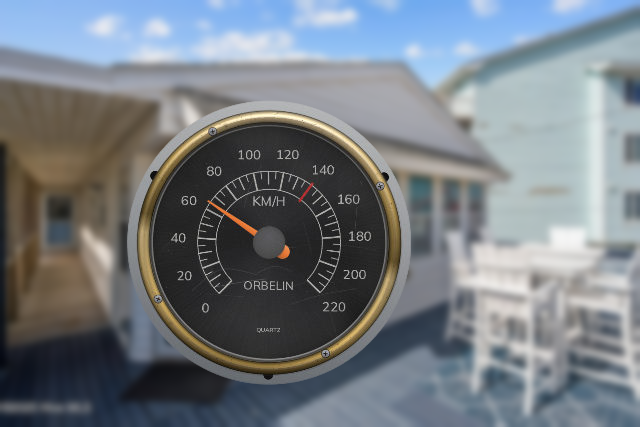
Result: 65 km/h
